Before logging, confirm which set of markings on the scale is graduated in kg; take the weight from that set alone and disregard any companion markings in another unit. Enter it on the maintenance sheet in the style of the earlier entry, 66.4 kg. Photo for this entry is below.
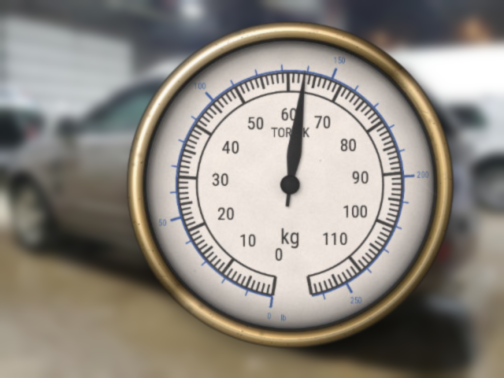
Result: 63 kg
